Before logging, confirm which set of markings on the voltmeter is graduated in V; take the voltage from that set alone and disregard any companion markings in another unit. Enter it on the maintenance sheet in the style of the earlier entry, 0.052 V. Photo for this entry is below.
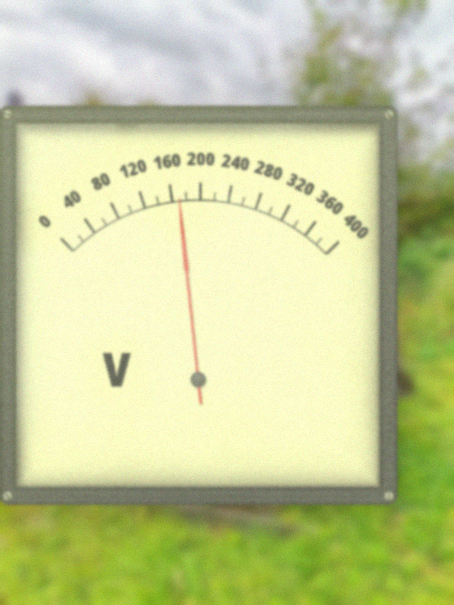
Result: 170 V
